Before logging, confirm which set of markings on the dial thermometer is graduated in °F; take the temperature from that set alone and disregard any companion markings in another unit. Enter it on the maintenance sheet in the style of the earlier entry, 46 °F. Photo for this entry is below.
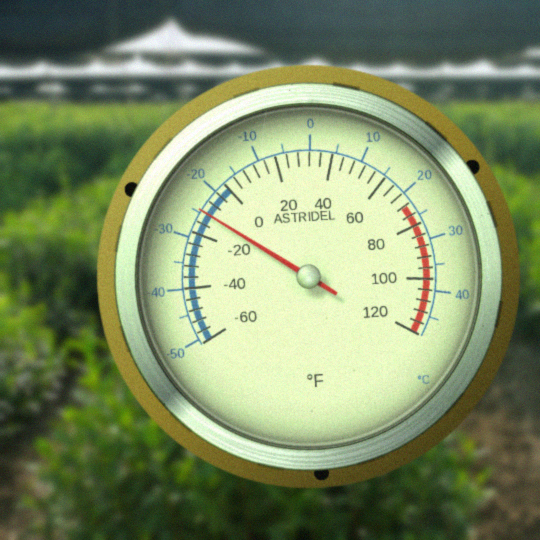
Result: -12 °F
